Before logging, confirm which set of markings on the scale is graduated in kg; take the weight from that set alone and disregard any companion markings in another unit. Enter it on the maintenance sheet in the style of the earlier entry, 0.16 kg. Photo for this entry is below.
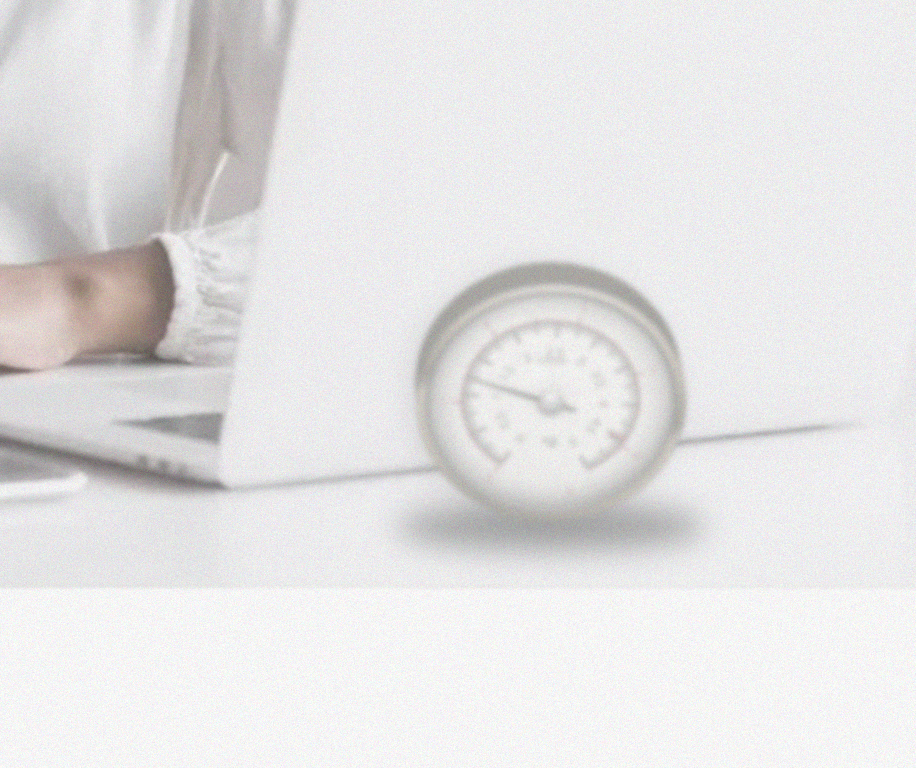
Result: 1.25 kg
